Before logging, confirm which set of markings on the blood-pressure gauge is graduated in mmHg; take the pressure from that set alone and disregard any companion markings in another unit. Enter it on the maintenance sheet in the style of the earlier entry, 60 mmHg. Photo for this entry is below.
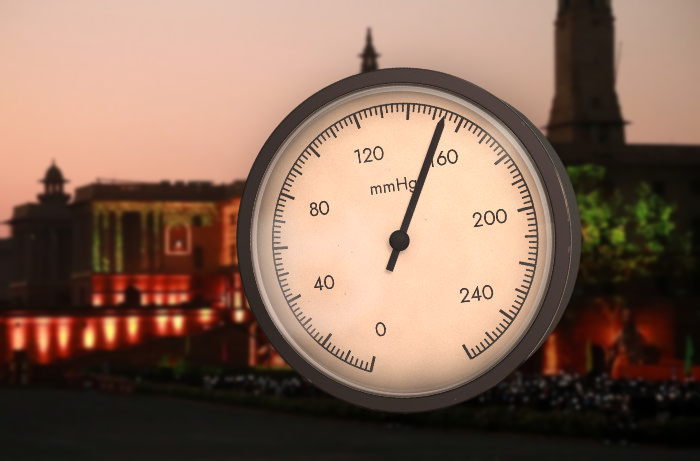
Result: 154 mmHg
